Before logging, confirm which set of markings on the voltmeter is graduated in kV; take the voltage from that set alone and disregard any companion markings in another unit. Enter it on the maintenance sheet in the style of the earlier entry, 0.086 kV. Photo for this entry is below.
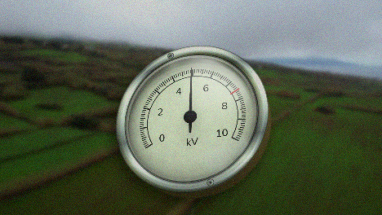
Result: 5 kV
